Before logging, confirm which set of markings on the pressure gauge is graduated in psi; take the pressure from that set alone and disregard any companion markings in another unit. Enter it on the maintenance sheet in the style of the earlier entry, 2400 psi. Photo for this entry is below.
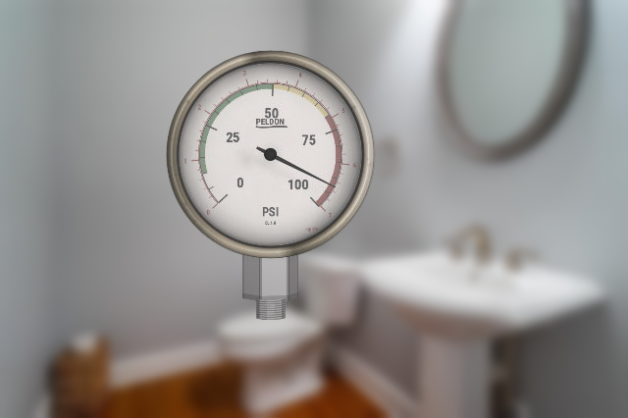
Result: 92.5 psi
